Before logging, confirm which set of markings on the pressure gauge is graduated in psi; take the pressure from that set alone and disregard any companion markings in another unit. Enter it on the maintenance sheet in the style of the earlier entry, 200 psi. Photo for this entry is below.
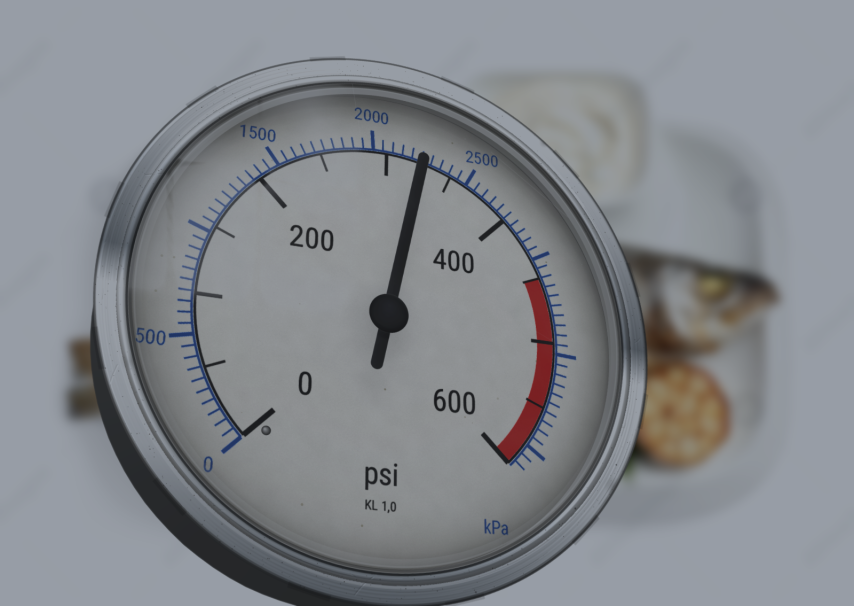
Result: 325 psi
